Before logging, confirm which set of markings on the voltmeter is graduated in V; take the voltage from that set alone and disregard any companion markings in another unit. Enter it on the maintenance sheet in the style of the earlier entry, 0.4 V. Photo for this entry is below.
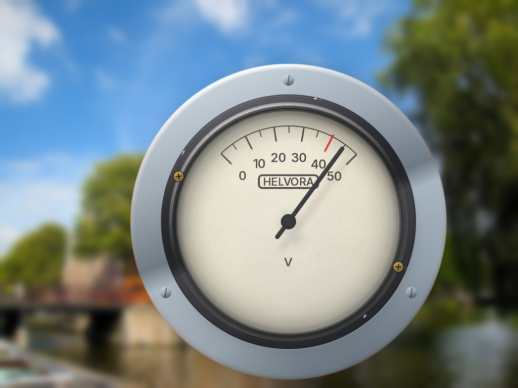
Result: 45 V
